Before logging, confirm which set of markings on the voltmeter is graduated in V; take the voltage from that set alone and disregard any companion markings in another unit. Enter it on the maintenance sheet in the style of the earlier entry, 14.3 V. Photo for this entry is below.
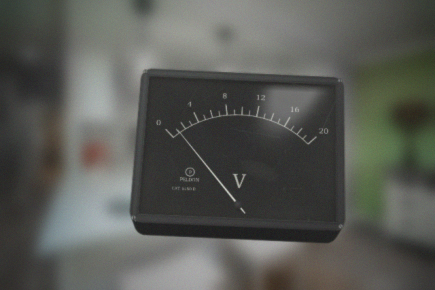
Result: 1 V
